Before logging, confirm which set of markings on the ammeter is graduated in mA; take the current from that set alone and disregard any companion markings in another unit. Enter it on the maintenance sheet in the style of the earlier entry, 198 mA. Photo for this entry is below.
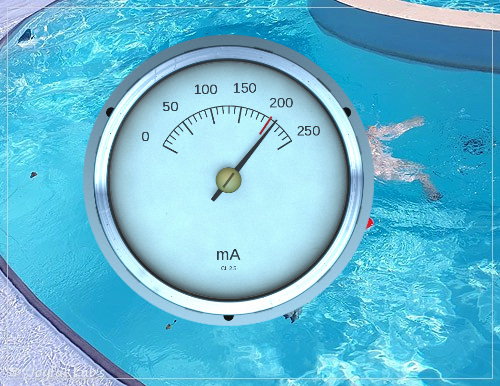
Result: 210 mA
